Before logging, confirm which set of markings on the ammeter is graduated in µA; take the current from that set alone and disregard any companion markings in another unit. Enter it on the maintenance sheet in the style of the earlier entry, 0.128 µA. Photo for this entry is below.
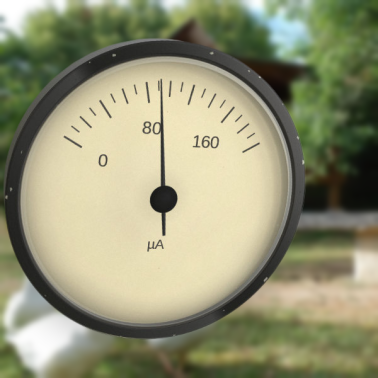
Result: 90 µA
